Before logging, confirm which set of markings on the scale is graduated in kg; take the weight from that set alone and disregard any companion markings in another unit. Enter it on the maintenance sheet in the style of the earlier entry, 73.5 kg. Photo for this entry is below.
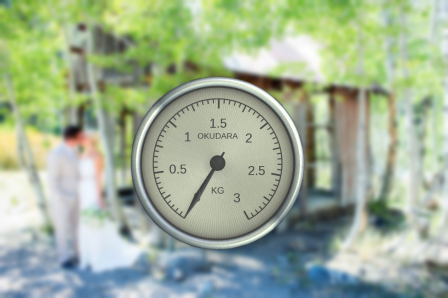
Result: 0 kg
